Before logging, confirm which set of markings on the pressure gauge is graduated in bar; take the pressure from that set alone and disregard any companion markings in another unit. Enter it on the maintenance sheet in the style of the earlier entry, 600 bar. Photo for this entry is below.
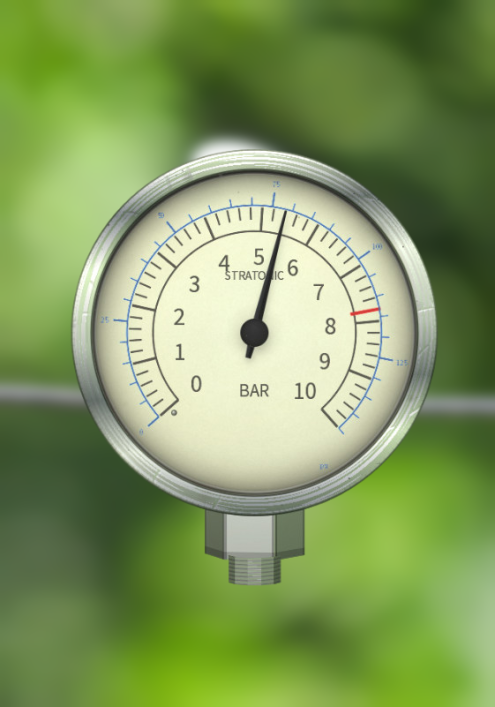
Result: 5.4 bar
